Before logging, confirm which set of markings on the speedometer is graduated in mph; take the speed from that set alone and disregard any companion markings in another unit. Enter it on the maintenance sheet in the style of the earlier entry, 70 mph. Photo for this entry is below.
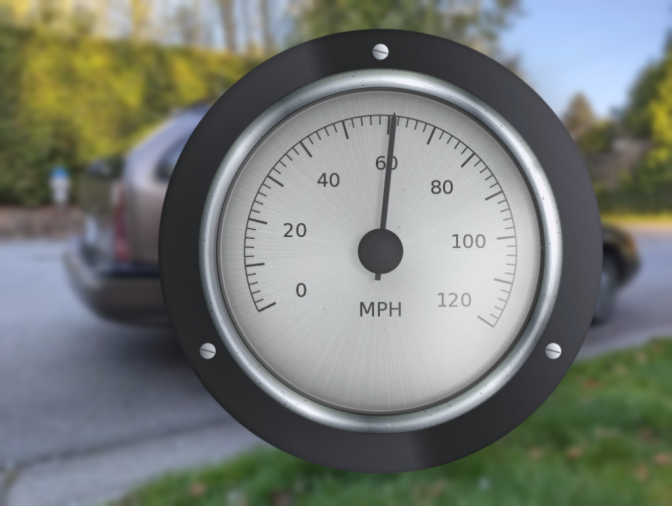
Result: 61 mph
